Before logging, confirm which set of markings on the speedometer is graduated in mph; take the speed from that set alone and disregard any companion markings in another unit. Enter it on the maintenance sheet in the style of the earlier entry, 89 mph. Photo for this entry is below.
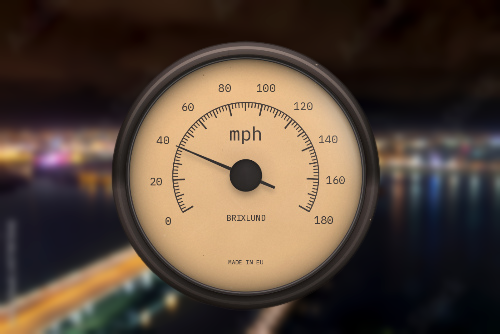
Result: 40 mph
